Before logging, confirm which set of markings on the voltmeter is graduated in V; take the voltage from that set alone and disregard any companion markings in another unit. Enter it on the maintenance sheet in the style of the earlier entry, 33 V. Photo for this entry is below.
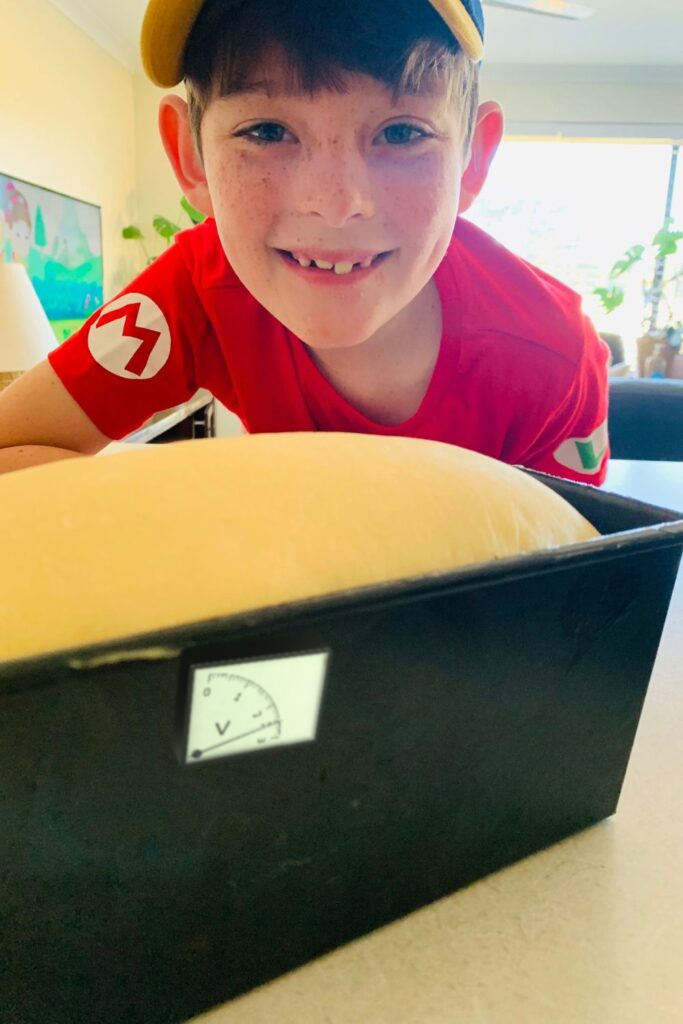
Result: 2.5 V
